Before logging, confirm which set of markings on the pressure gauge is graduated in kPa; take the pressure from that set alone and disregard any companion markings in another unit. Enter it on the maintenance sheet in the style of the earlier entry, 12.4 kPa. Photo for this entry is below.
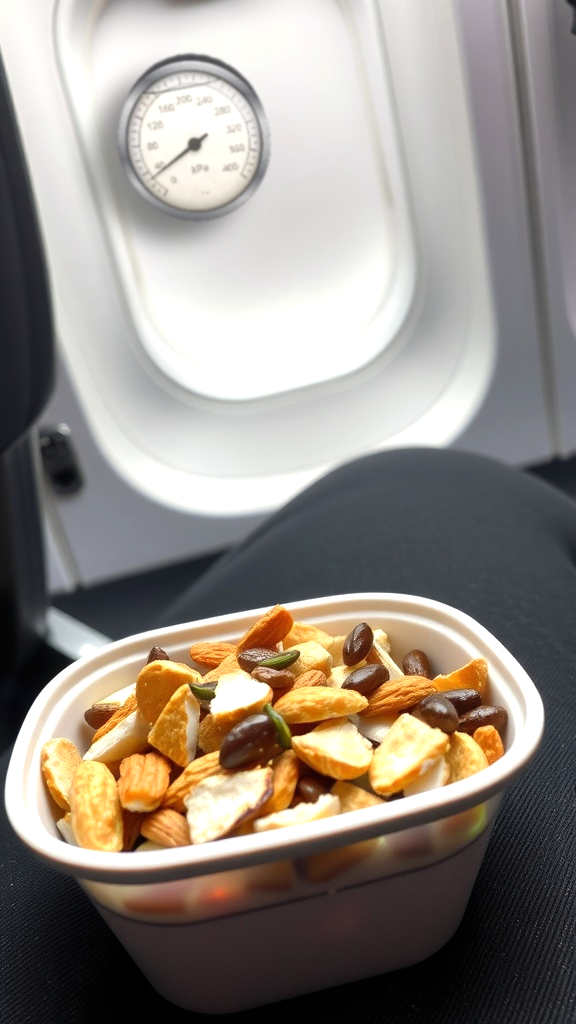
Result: 30 kPa
